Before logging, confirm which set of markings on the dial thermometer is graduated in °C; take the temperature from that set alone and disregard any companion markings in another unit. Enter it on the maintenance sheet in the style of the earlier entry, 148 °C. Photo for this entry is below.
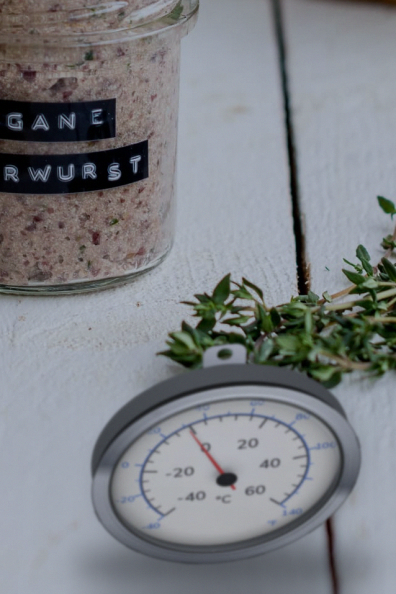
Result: 0 °C
